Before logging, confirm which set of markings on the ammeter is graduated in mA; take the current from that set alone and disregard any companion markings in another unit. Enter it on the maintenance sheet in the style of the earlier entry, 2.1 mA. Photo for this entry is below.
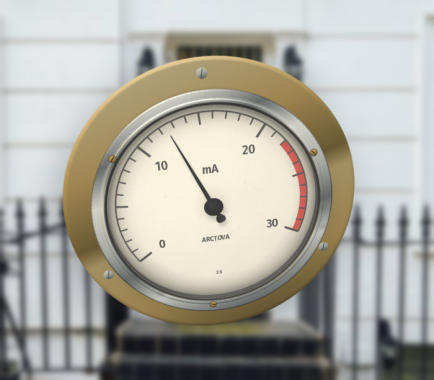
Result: 12.5 mA
